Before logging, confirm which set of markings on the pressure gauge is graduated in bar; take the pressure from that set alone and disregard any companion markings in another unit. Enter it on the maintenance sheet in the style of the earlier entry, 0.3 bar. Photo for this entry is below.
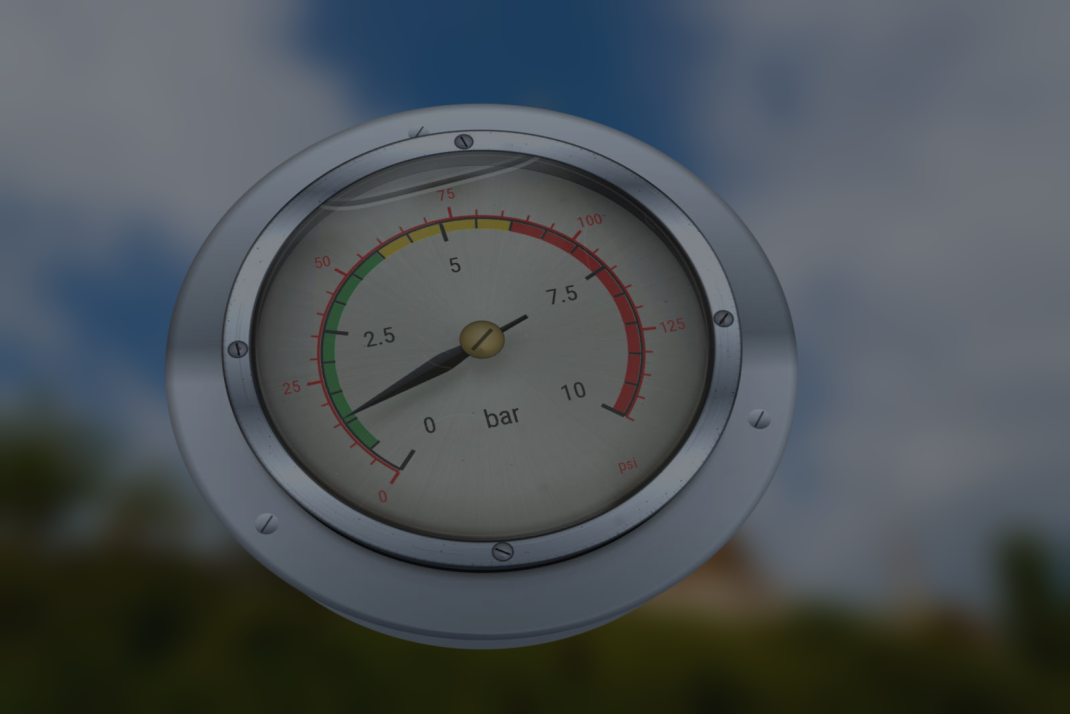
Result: 1 bar
